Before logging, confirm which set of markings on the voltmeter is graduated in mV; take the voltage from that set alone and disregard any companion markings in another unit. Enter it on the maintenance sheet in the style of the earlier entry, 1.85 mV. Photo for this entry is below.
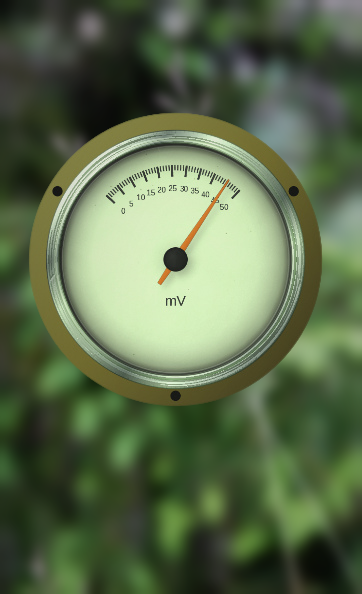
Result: 45 mV
